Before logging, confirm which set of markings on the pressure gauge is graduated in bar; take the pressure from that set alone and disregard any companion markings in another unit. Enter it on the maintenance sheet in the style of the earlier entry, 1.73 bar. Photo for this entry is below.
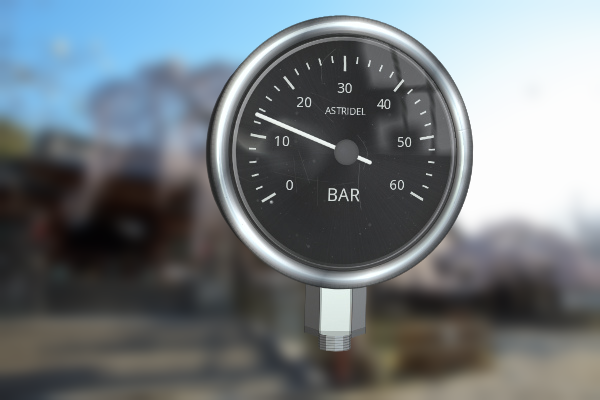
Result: 13 bar
